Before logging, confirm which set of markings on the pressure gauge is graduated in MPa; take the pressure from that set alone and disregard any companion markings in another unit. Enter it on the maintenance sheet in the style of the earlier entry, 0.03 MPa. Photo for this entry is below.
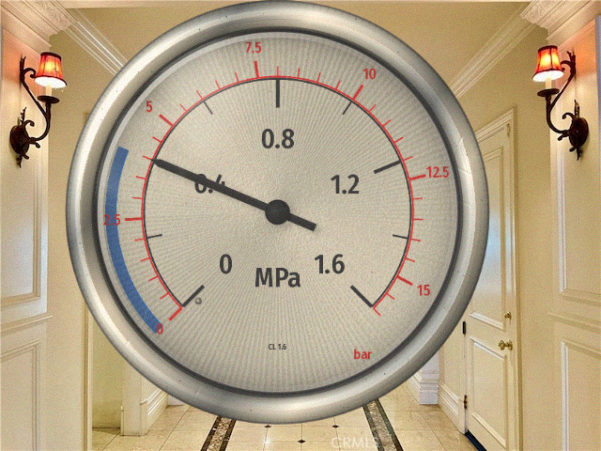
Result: 0.4 MPa
